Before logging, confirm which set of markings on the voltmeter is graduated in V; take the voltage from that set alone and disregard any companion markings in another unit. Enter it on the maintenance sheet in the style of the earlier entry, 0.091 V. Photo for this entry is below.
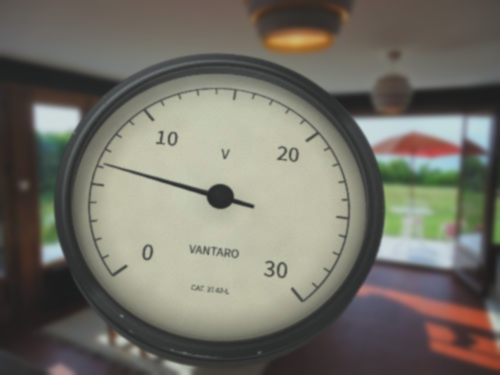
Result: 6 V
